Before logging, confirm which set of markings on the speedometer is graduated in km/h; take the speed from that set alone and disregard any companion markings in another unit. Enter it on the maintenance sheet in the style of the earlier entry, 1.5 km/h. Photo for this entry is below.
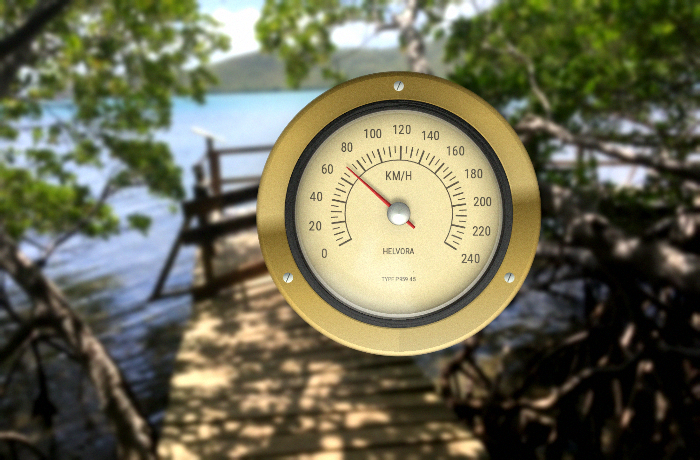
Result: 70 km/h
